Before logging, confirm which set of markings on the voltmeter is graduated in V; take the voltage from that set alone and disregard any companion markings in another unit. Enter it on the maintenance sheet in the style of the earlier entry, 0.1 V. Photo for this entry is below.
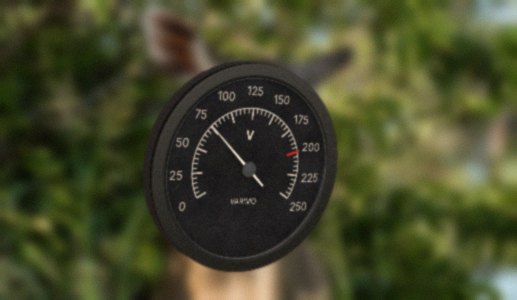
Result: 75 V
